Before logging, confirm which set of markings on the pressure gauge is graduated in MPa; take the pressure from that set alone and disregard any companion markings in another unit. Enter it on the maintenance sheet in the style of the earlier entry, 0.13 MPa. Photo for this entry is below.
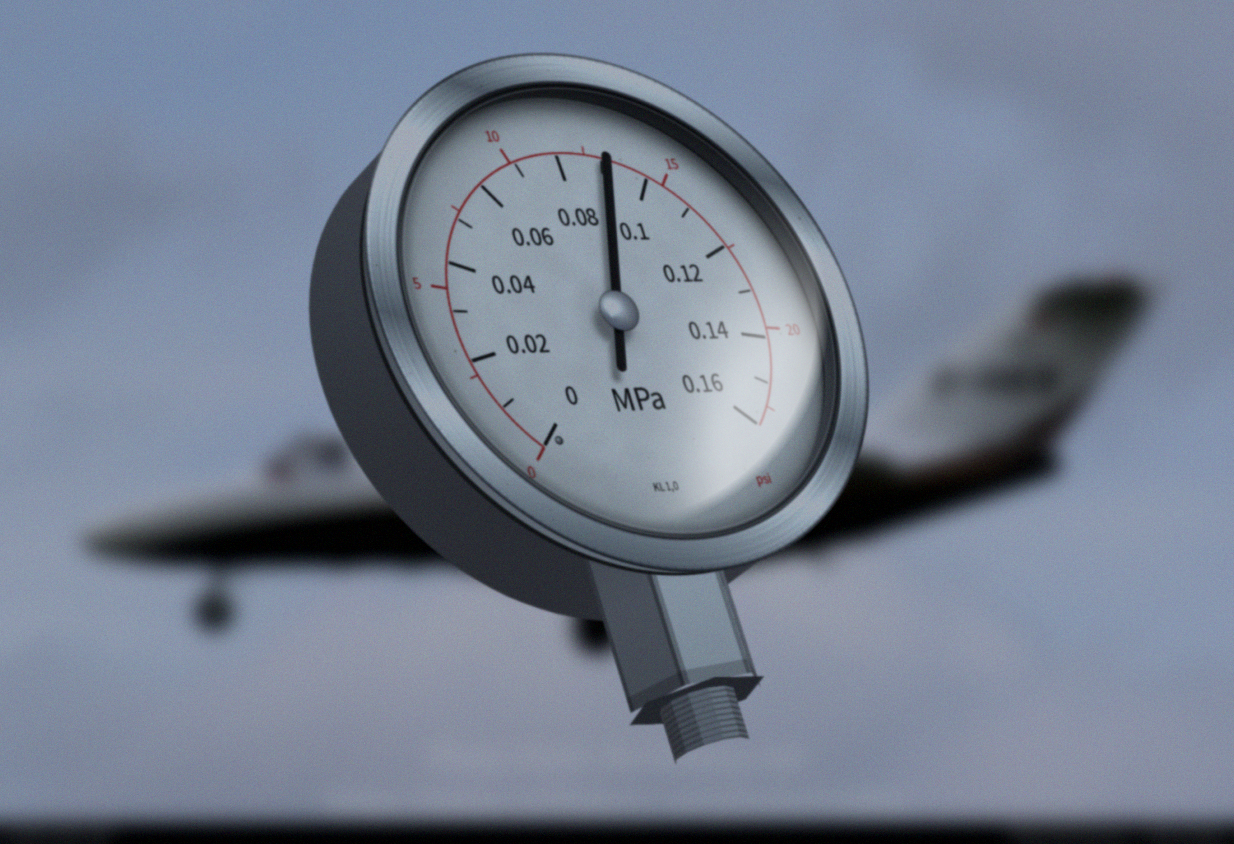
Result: 0.09 MPa
